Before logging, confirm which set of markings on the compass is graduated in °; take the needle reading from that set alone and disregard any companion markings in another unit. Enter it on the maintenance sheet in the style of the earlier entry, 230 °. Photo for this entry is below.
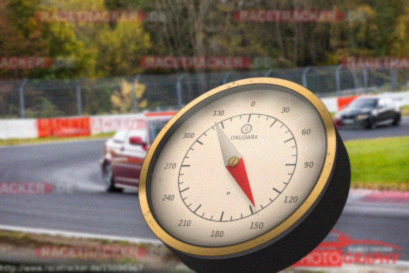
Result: 145 °
